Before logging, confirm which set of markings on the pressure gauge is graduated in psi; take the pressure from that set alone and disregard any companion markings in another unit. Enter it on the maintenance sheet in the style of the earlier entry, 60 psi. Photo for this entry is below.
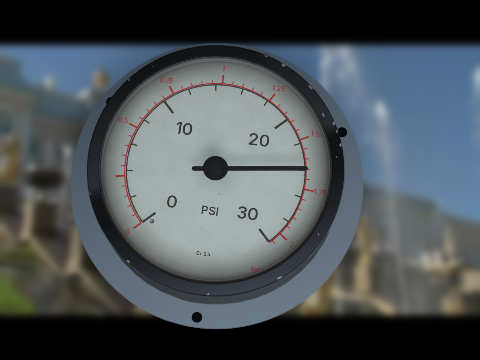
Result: 24 psi
